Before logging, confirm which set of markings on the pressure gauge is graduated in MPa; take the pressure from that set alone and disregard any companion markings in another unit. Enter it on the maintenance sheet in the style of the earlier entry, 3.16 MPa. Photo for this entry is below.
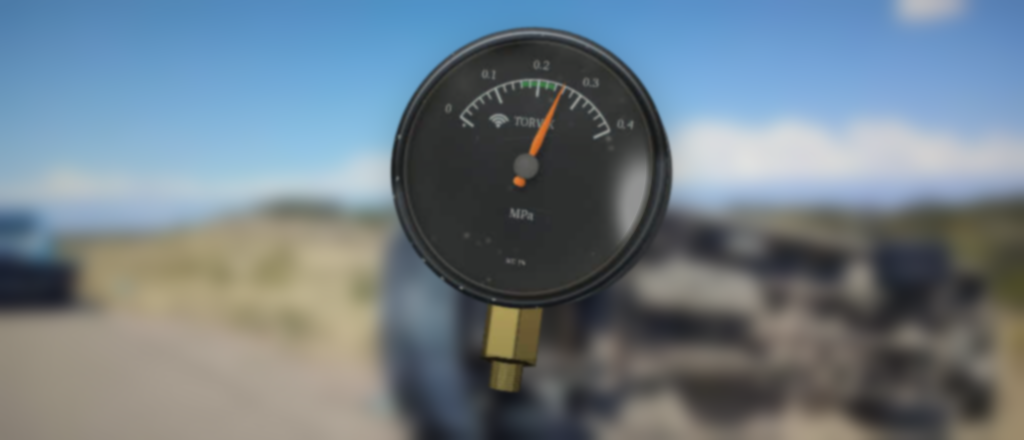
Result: 0.26 MPa
